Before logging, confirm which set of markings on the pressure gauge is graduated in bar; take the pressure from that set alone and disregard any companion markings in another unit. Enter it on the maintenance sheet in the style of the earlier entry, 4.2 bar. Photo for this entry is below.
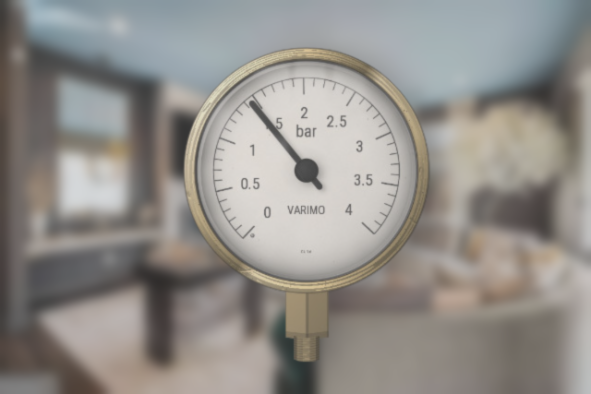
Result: 1.45 bar
